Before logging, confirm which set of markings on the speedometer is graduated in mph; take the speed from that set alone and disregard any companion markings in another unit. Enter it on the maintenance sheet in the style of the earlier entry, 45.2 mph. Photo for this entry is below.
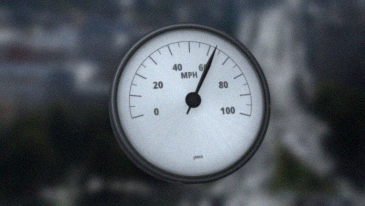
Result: 62.5 mph
